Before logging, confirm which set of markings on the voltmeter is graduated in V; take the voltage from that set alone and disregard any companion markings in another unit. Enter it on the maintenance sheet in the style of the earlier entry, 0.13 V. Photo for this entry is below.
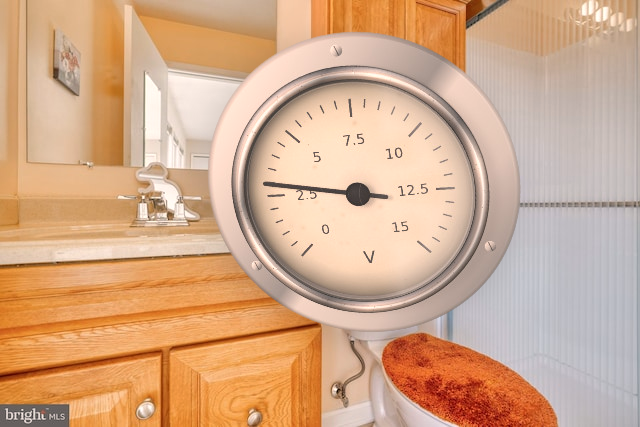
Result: 3 V
